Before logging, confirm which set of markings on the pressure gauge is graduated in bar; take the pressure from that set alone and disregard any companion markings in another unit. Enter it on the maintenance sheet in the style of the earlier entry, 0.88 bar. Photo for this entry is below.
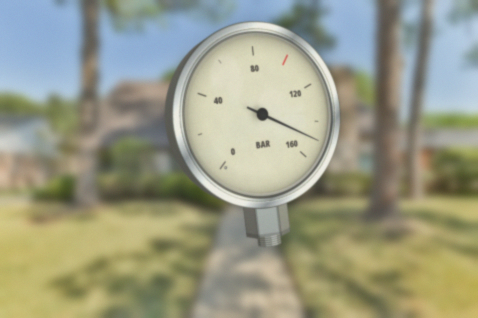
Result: 150 bar
